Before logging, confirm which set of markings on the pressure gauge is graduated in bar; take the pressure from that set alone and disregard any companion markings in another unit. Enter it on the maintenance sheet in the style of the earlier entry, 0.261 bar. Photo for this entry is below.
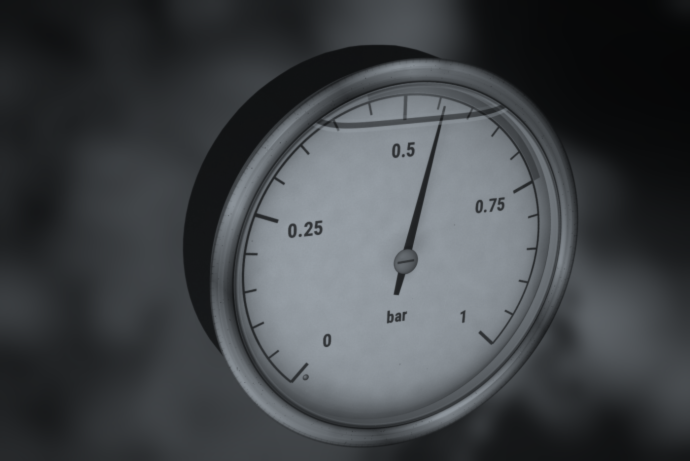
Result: 0.55 bar
